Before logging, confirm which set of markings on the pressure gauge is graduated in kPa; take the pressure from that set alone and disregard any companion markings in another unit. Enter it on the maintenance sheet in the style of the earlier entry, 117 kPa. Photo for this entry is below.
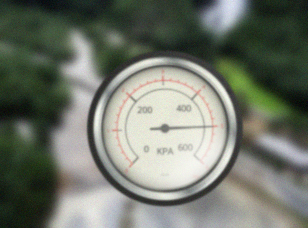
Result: 500 kPa
